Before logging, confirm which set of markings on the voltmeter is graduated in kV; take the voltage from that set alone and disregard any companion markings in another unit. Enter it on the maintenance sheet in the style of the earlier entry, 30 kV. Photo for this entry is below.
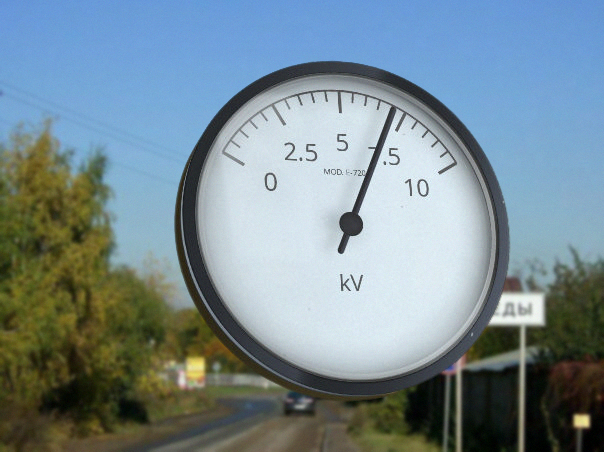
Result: 7 kV
